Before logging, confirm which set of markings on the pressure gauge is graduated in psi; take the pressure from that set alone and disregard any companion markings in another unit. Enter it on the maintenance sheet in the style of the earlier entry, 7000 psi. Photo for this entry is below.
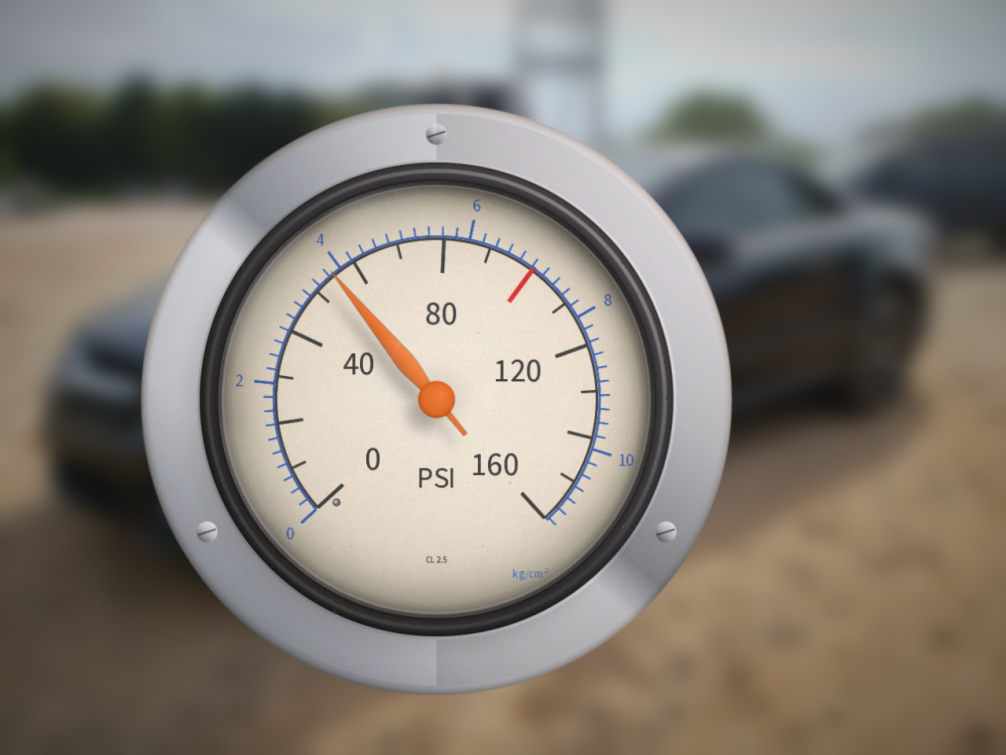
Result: 55 psi
